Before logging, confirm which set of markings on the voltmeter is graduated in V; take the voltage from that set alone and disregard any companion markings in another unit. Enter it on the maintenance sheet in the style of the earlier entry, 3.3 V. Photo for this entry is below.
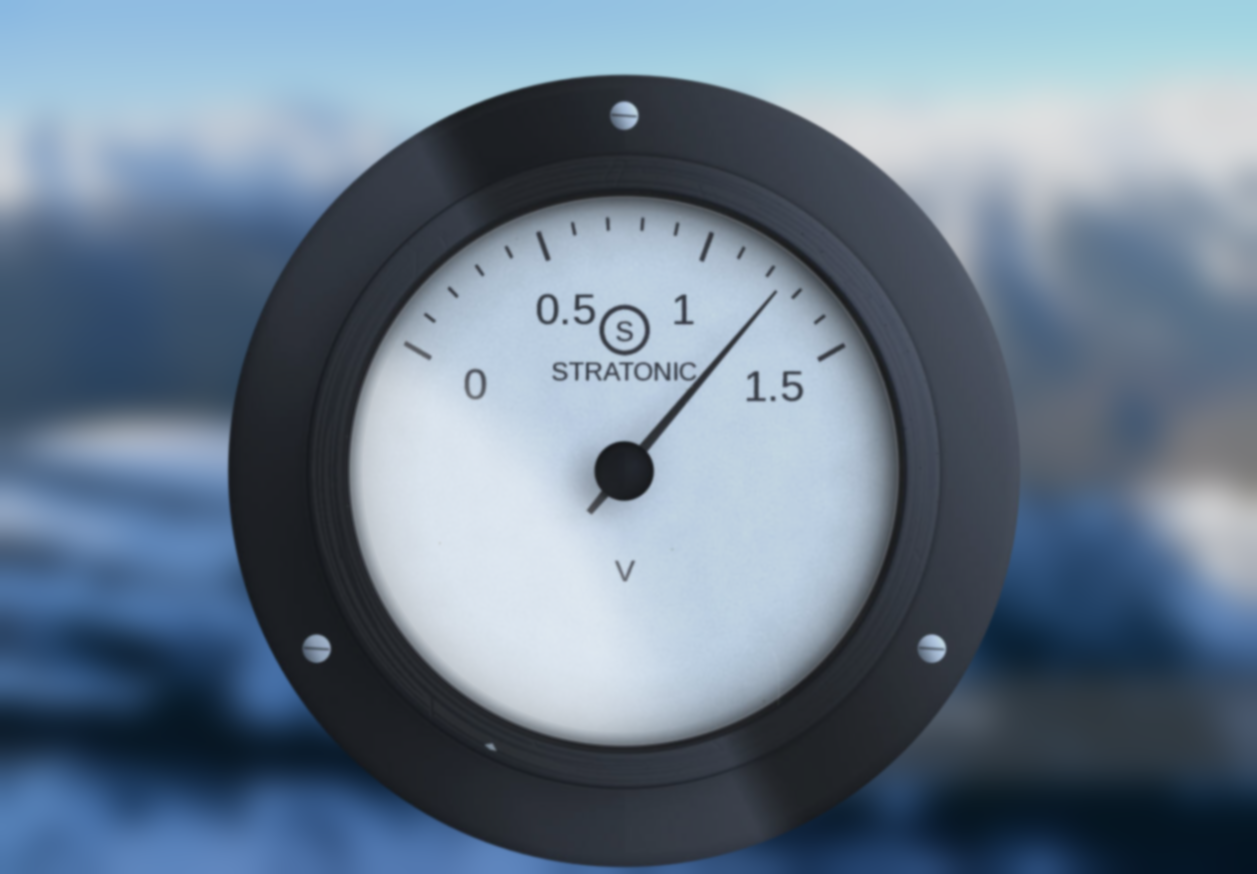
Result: 1.25 V
